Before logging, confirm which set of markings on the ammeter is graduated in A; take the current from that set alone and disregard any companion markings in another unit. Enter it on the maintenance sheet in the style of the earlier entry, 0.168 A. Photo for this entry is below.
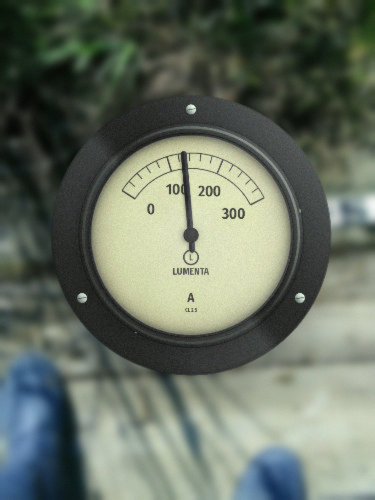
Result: 130 A
